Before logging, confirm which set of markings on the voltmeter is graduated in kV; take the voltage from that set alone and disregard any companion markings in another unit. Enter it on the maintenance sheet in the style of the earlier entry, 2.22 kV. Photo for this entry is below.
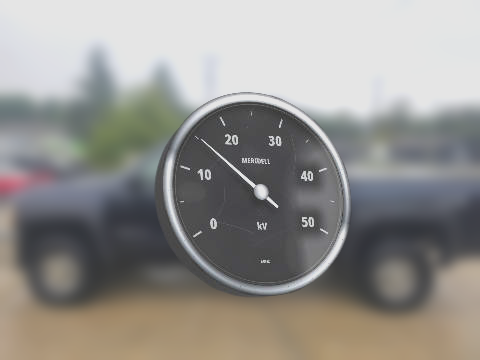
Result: 15 kV
